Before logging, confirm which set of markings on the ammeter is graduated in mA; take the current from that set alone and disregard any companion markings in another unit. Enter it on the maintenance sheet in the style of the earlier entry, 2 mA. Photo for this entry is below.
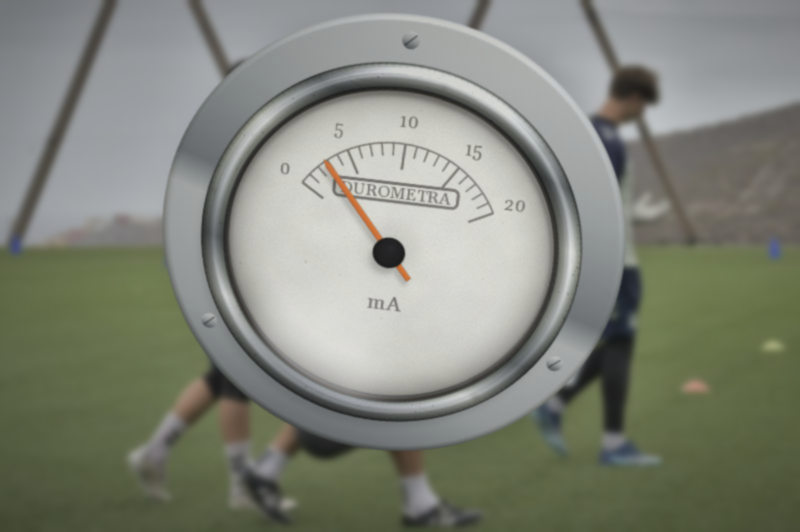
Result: 3 mA
